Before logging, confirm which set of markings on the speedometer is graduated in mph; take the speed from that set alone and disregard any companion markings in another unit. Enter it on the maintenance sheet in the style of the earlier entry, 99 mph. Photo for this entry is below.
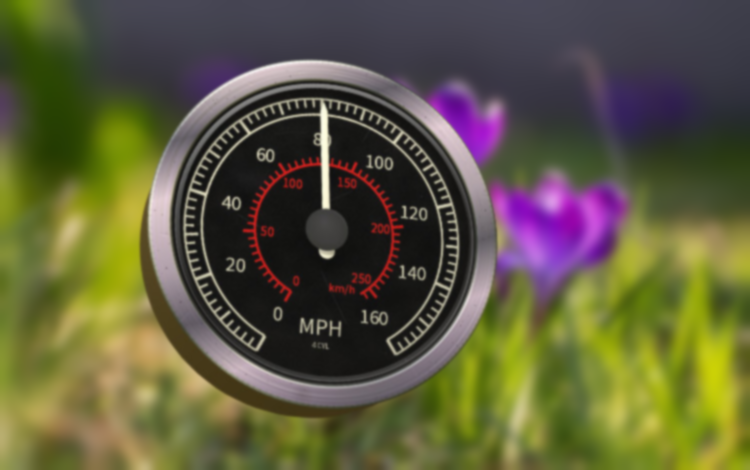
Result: 80 mph
